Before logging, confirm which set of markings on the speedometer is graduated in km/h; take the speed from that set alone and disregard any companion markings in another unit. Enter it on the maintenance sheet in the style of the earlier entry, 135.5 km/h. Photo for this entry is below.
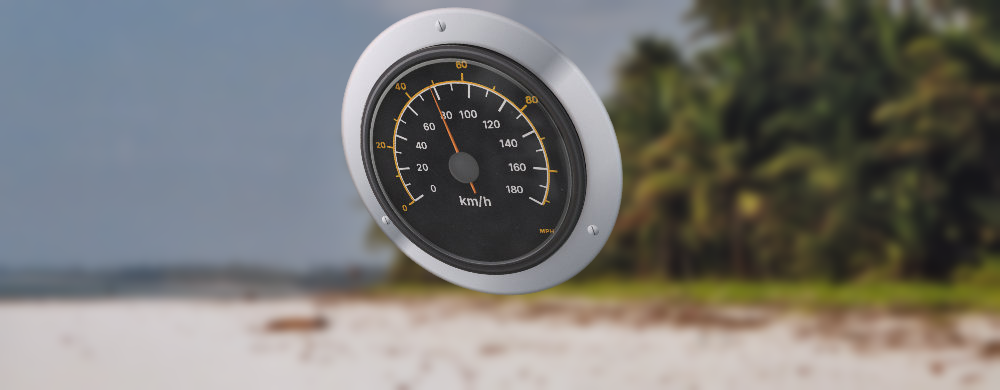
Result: 80 km/h
